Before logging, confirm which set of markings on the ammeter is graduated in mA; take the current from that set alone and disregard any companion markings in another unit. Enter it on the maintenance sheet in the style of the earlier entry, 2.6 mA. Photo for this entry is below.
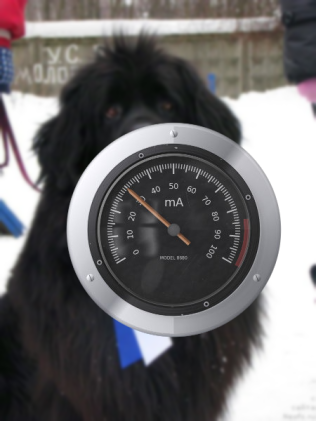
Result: 30 mA
